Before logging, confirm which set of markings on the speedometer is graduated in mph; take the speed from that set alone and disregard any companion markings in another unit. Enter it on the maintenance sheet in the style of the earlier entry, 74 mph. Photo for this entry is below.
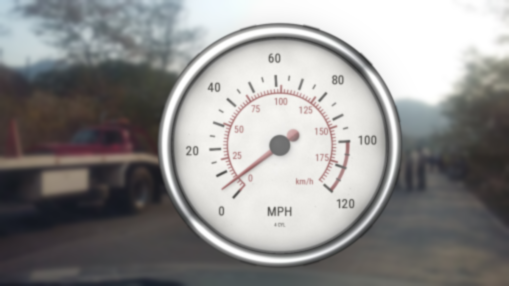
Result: 5 mph
